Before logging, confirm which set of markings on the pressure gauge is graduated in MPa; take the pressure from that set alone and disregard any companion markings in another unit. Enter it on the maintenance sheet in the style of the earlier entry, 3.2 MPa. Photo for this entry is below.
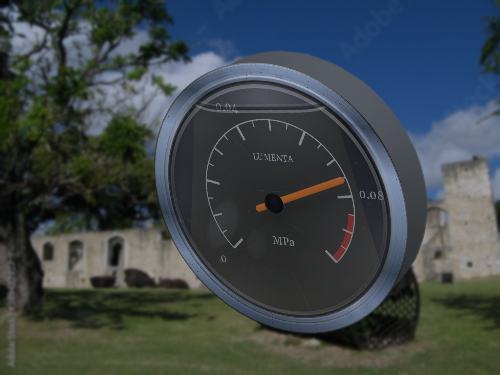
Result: 0.075 MPa
